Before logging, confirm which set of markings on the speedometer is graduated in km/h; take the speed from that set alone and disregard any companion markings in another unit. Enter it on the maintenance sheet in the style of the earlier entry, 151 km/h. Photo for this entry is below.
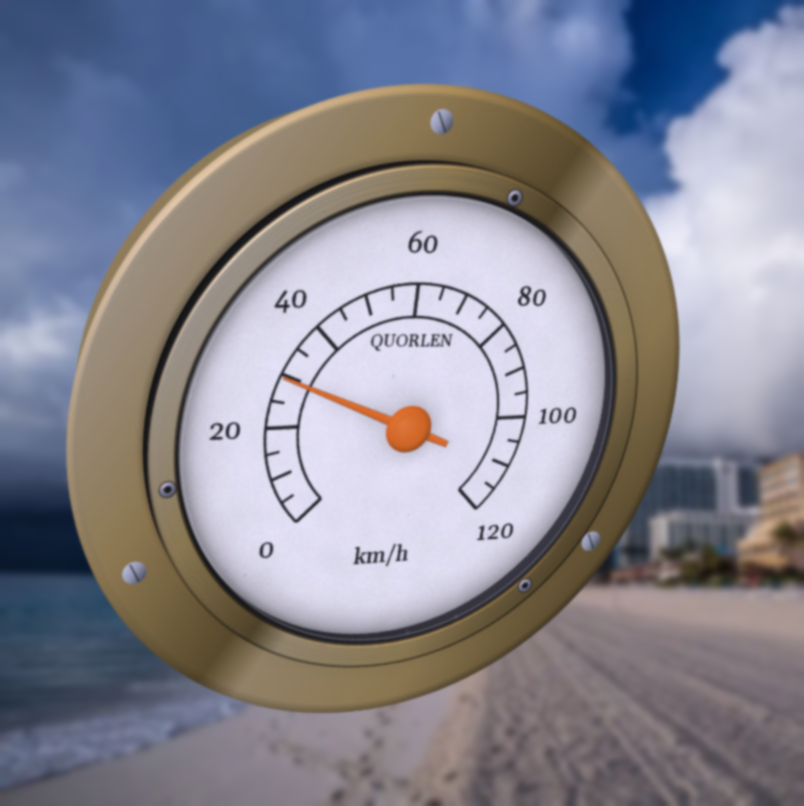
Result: 30 km/h
